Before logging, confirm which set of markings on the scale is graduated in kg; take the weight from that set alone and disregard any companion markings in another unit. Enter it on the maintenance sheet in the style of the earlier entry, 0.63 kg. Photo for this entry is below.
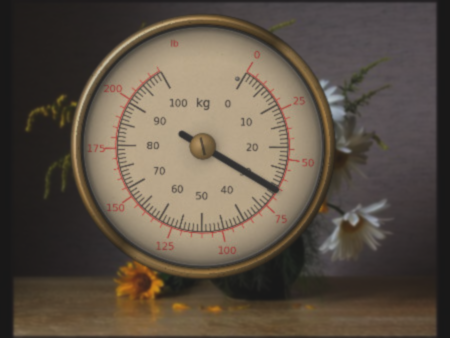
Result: 30 kg
